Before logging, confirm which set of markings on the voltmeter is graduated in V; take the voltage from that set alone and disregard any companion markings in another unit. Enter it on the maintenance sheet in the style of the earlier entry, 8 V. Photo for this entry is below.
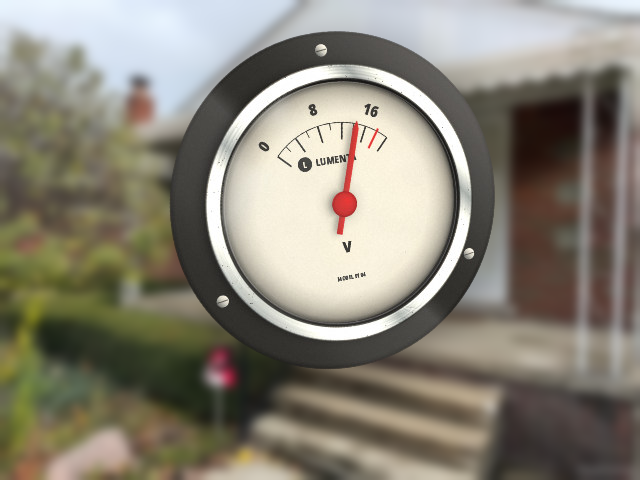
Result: 14 V
